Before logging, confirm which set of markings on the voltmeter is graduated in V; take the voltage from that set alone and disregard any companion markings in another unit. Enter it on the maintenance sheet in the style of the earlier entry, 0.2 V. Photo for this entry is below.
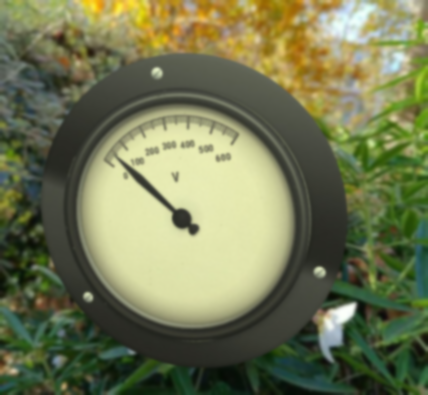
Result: 50 V
